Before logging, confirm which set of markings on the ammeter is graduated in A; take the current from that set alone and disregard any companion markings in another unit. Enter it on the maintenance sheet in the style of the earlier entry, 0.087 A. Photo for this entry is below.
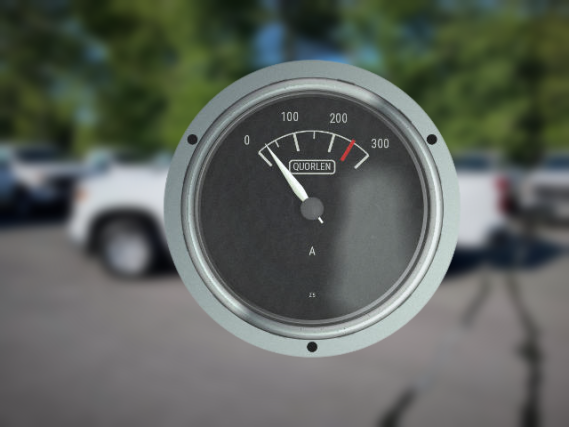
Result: 25 A
